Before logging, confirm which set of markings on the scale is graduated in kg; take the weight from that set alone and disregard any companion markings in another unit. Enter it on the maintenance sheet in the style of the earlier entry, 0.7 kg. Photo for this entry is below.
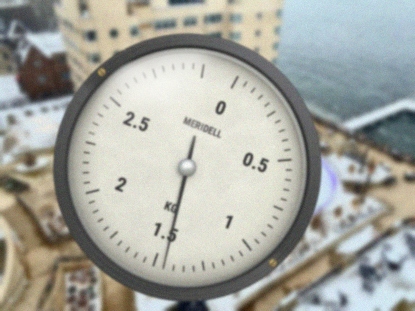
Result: 1.45 kg
